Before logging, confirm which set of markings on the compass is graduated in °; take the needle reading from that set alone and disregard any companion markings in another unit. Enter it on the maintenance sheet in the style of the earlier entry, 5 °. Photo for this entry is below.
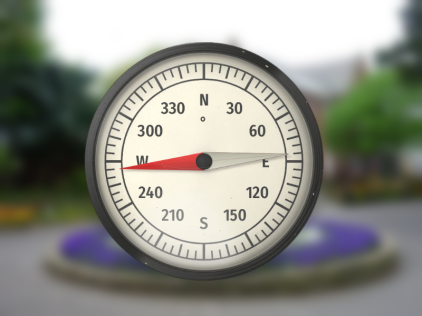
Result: 265 °
